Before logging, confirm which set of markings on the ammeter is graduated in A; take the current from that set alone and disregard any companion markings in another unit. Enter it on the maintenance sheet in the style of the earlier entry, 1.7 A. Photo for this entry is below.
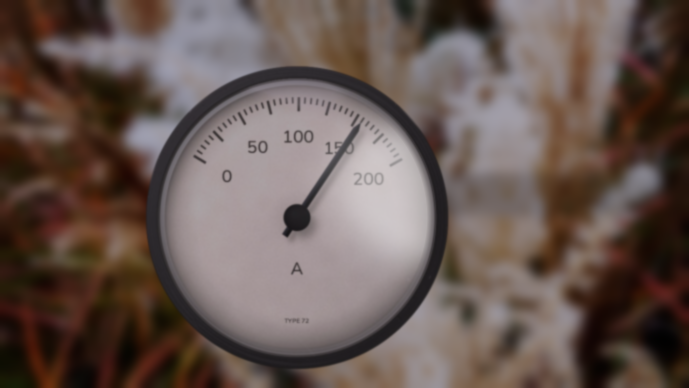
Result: 155 A
